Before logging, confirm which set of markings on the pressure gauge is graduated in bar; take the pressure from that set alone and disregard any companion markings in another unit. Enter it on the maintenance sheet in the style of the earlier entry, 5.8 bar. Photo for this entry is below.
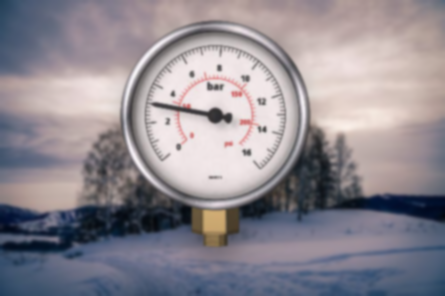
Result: 3 bar
